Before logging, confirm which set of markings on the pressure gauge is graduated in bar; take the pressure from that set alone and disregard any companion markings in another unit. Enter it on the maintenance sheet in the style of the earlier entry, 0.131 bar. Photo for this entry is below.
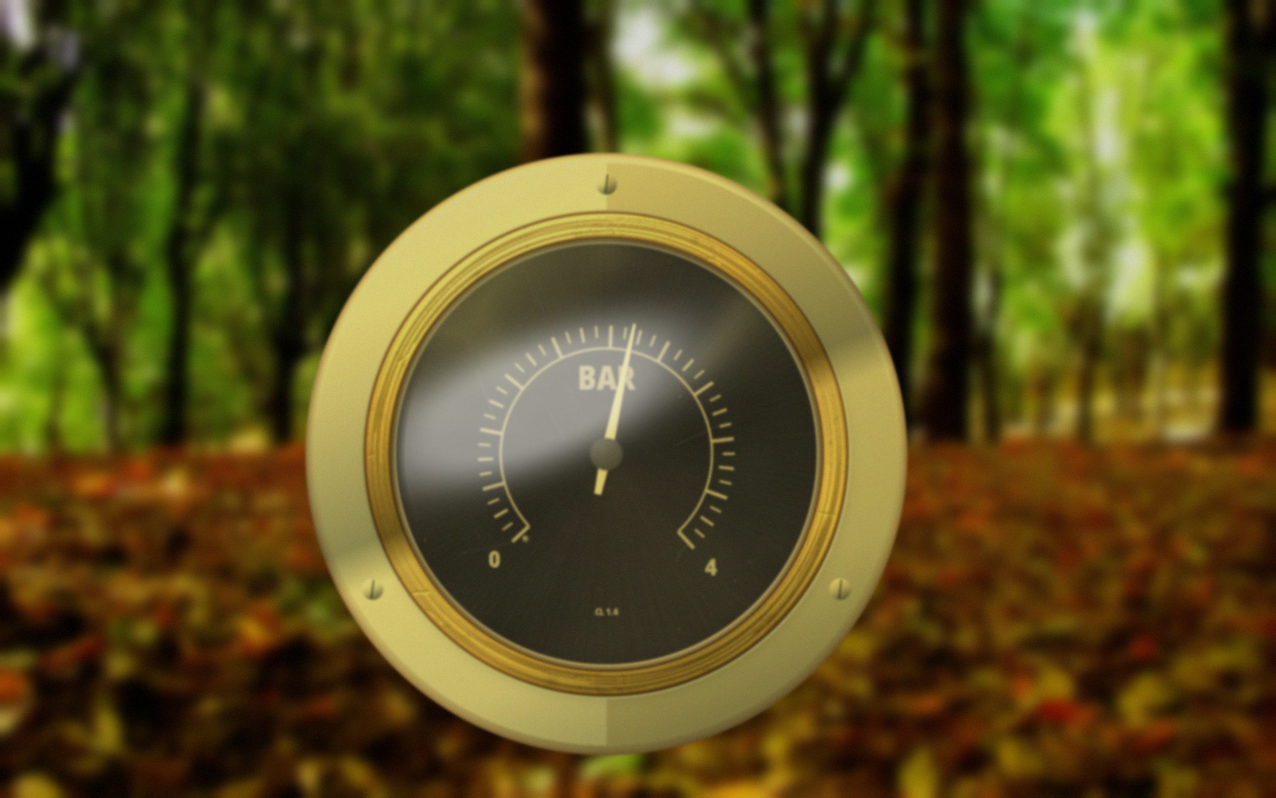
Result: 2.15 bar
